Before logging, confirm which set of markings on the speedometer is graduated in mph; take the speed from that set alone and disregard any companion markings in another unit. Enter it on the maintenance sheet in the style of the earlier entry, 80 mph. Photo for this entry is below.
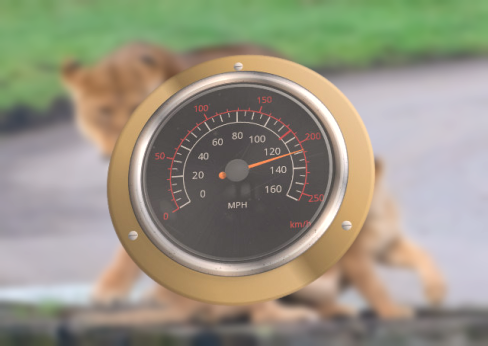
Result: 130 mph
